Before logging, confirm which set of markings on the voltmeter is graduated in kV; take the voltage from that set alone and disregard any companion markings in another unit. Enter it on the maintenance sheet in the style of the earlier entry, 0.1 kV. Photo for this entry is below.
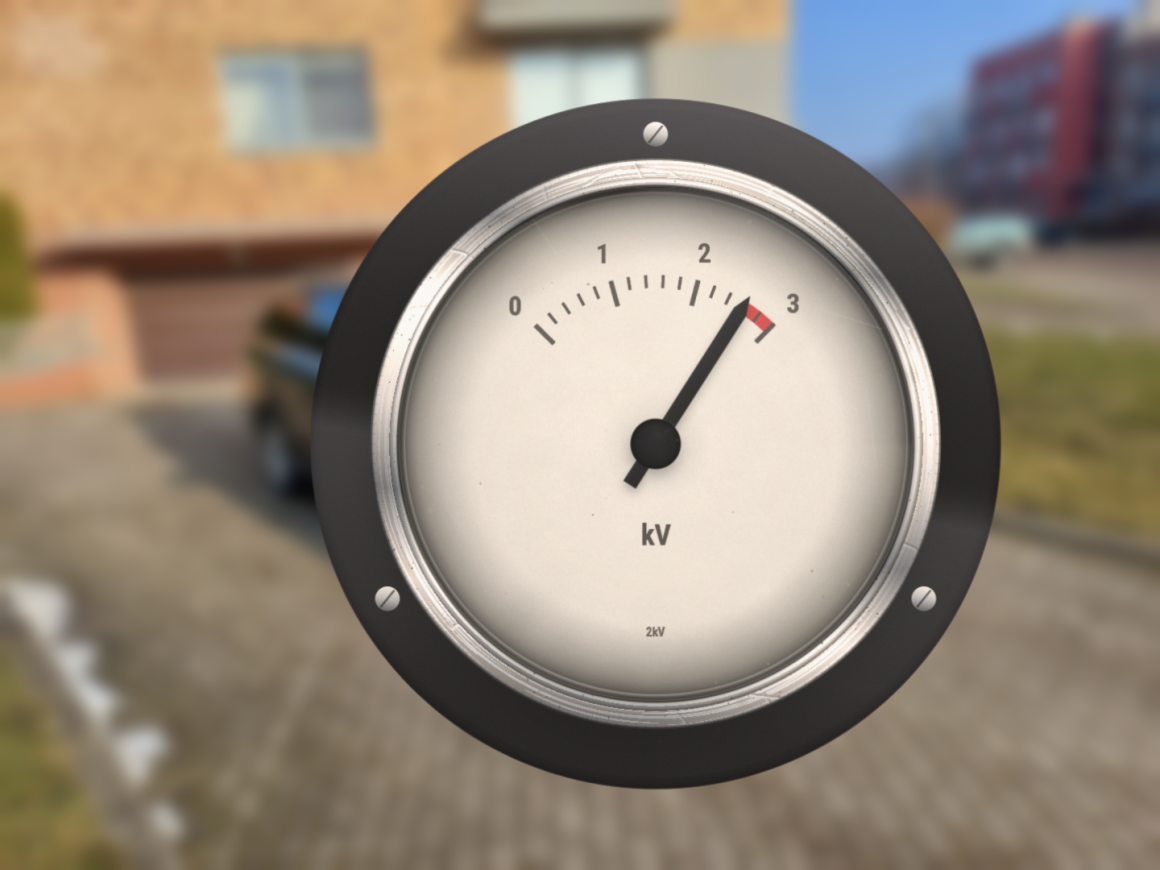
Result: 2.6 kV
